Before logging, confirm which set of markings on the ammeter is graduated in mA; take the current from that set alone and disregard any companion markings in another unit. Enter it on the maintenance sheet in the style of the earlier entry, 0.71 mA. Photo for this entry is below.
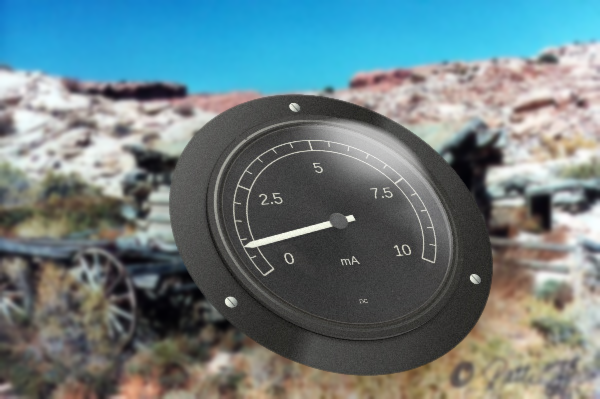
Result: 0.75 mA
